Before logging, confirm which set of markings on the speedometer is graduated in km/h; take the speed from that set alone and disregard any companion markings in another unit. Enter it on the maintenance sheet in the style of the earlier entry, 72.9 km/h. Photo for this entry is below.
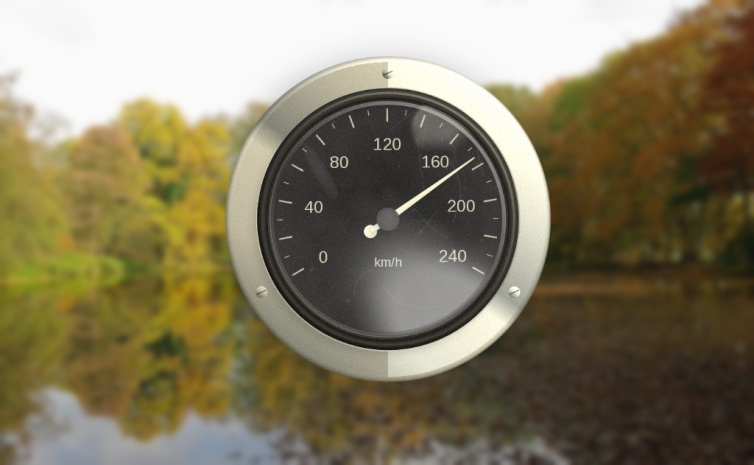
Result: 175 km/h
